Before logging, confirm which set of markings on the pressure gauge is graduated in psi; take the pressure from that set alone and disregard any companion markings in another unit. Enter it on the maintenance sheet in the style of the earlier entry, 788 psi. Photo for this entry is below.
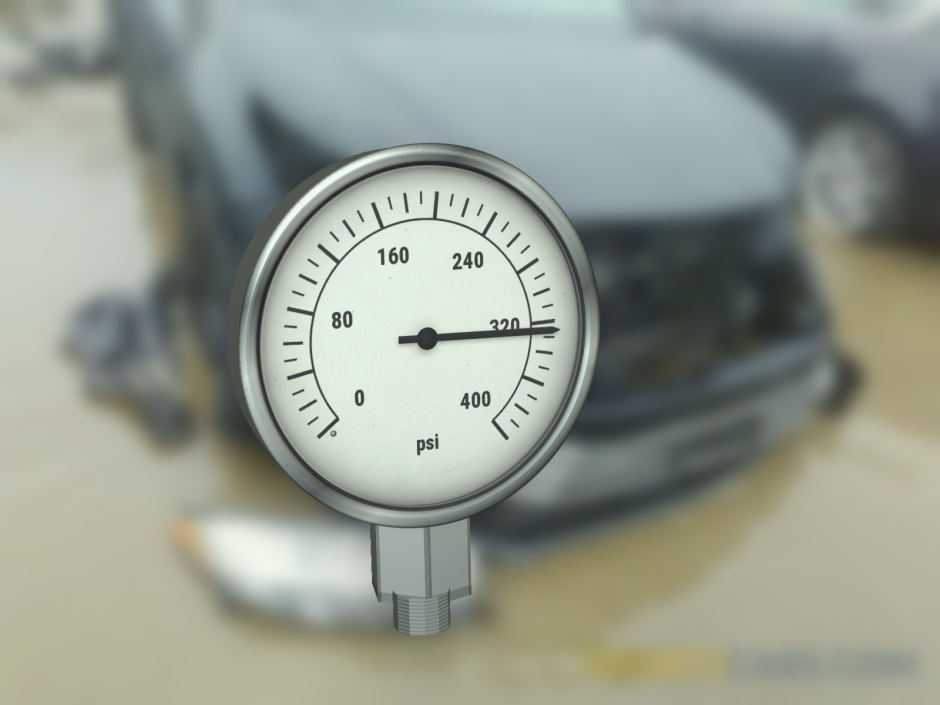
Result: 325 psi
